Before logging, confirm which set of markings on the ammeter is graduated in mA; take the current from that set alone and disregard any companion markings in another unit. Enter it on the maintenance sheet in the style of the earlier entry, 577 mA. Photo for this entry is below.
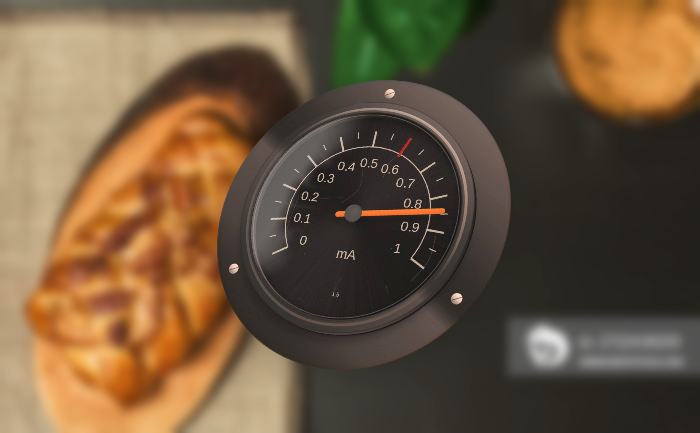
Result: 0.85 mA
